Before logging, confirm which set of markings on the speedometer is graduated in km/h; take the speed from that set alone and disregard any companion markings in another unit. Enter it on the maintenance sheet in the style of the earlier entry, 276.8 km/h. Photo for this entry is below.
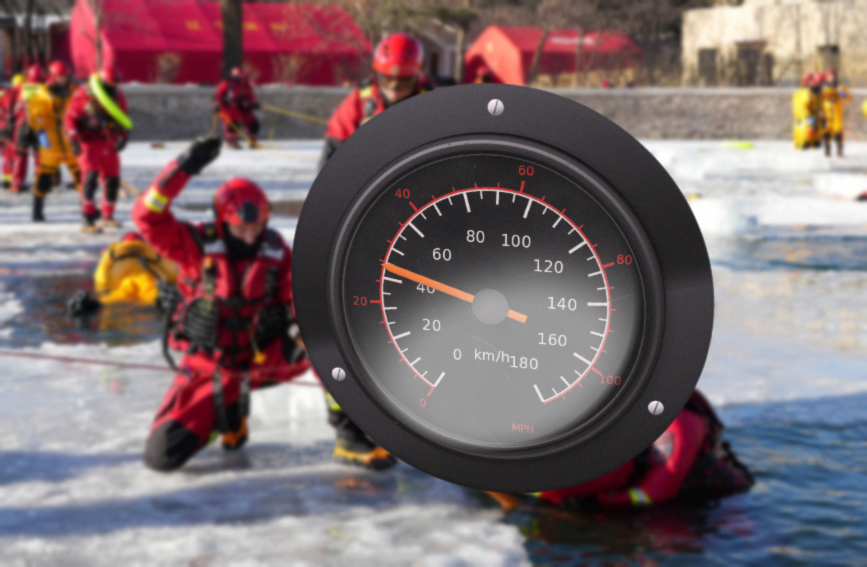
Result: 45 km/h
